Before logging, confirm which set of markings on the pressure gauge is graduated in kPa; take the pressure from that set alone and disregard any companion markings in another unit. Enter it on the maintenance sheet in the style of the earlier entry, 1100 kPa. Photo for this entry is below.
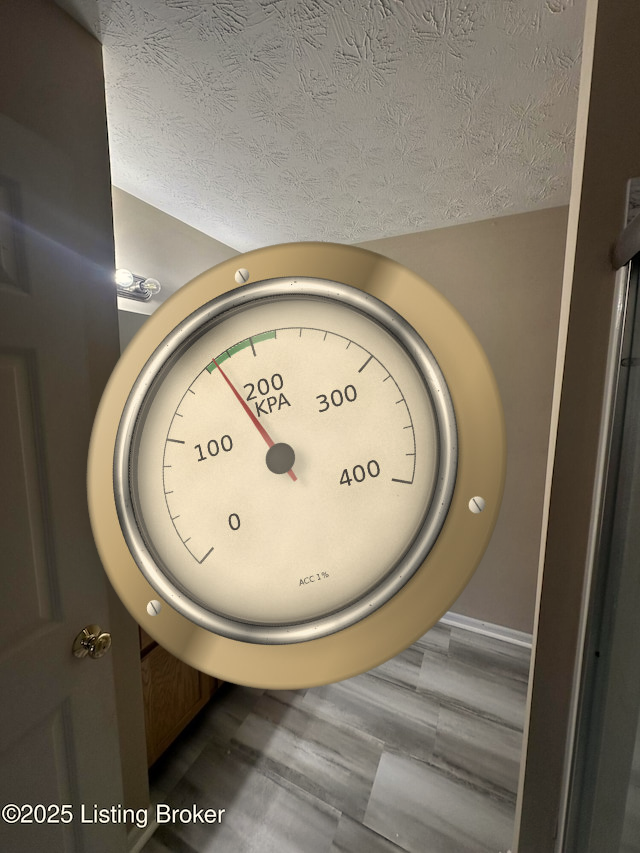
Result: 170 kPa
